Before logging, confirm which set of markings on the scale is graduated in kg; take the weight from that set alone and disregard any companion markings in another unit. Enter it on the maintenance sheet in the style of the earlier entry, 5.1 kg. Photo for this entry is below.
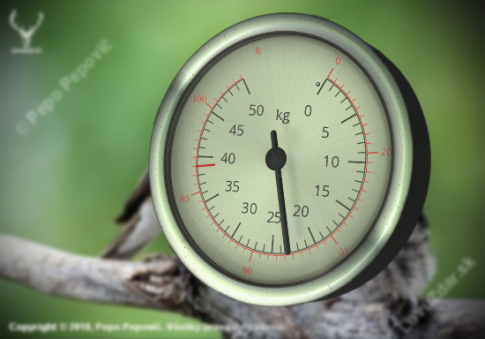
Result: 23 kg
